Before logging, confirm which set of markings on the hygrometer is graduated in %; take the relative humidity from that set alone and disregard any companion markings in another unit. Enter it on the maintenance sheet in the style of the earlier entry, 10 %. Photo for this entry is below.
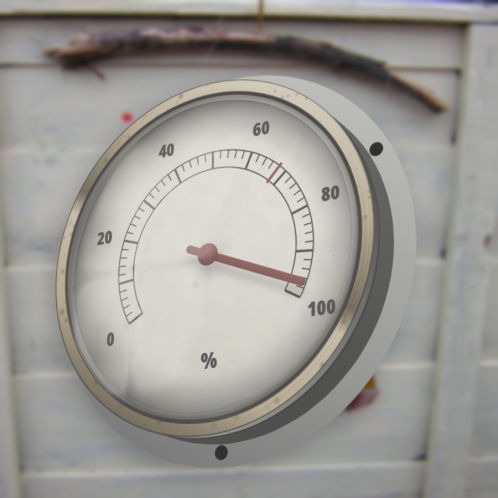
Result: 97 %
